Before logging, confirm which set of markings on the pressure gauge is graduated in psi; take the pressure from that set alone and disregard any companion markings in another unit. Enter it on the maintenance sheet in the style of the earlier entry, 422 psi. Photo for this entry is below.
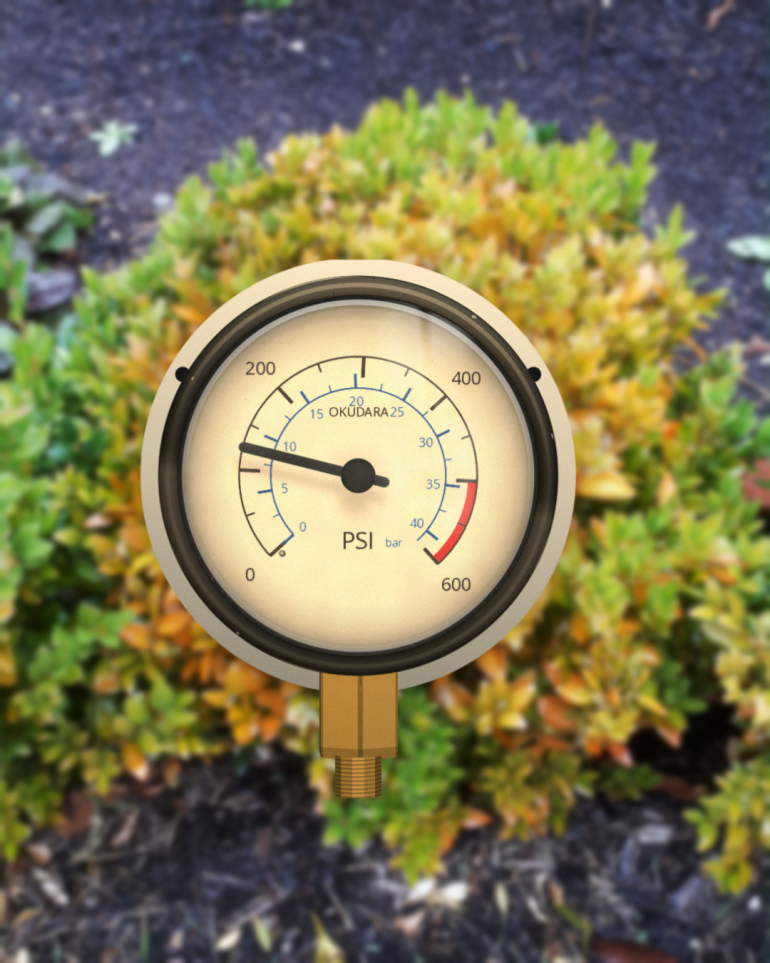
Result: 125 psi
